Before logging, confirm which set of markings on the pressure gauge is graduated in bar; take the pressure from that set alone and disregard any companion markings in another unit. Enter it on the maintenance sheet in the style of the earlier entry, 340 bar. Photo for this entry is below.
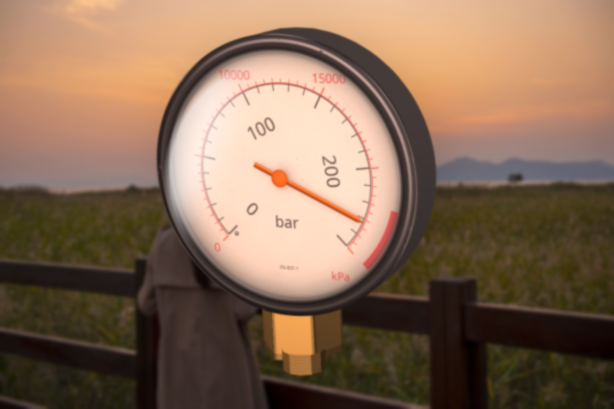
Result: 230 bar
